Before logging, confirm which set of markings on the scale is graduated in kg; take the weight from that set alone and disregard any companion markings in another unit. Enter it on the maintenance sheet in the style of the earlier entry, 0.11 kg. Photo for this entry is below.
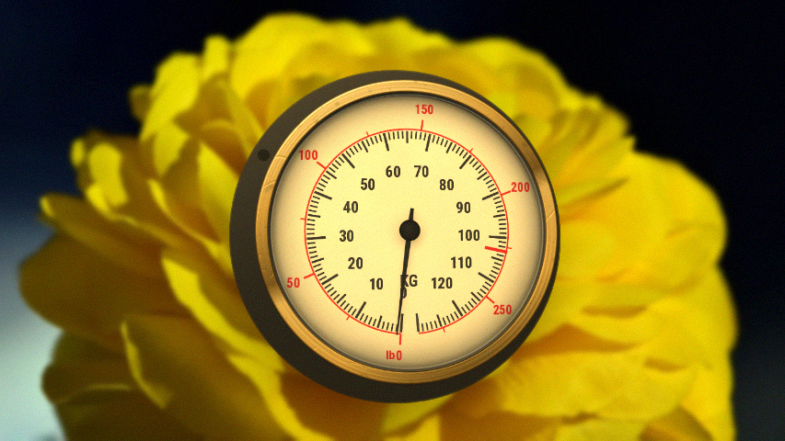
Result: 1 kg
